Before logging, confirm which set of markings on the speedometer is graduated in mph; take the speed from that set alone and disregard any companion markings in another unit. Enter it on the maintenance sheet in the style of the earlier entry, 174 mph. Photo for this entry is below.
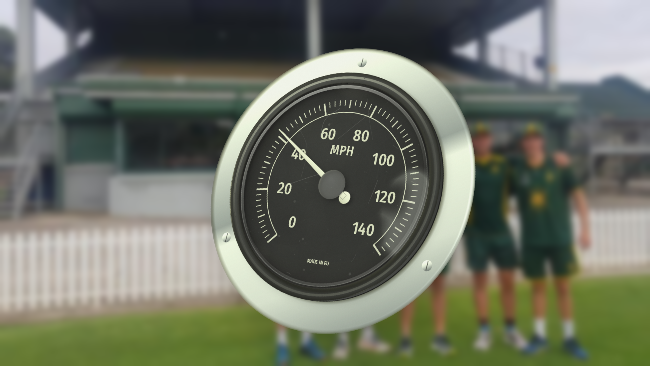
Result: 42 mph
